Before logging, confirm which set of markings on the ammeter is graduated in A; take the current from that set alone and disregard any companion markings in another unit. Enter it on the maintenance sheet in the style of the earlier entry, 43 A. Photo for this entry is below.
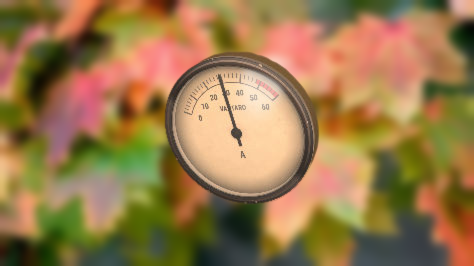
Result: 30 A
